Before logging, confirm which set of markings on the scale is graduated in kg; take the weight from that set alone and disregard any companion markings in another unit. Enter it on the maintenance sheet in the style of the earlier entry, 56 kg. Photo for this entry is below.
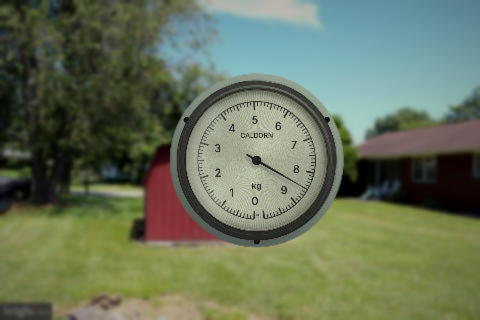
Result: 8.5 kg
